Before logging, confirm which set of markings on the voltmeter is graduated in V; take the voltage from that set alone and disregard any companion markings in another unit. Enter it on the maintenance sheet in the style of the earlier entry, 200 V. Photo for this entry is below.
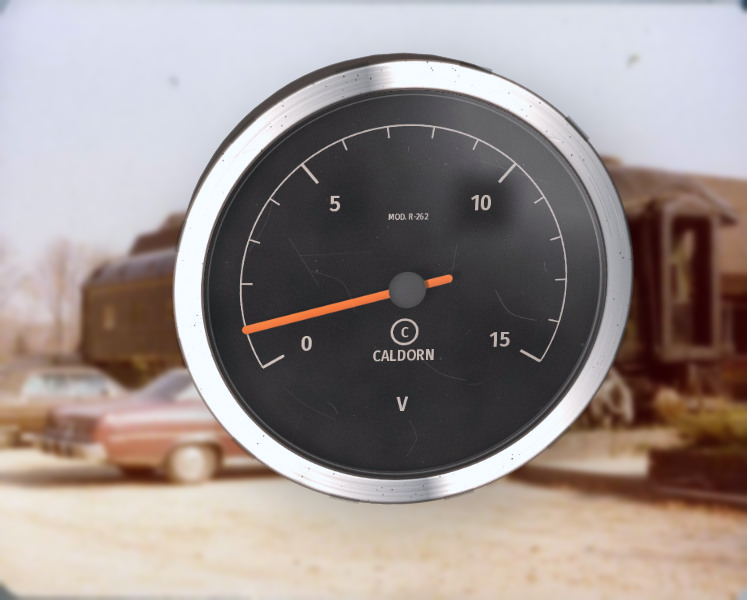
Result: 1 V
